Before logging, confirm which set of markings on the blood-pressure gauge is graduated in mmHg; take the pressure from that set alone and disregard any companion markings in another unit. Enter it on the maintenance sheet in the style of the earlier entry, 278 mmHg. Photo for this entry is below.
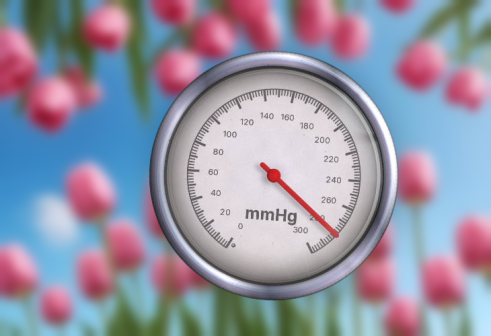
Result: 280 mmHg
